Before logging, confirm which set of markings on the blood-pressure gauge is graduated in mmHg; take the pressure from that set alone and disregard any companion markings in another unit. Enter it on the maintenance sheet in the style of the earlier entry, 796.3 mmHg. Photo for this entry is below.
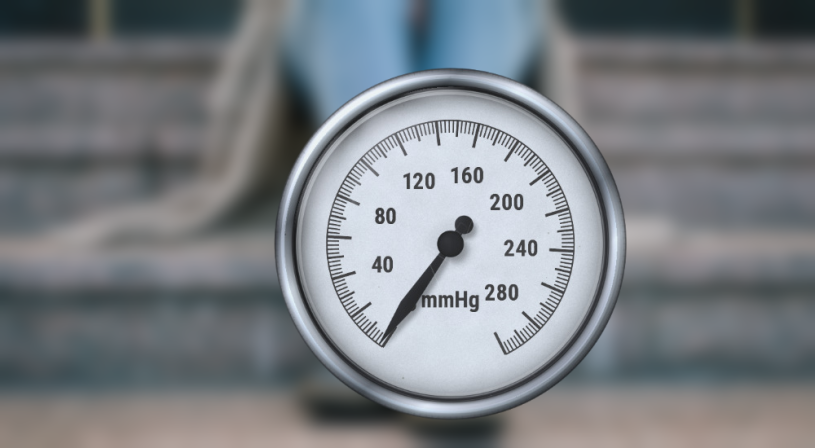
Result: 2 mmHg
